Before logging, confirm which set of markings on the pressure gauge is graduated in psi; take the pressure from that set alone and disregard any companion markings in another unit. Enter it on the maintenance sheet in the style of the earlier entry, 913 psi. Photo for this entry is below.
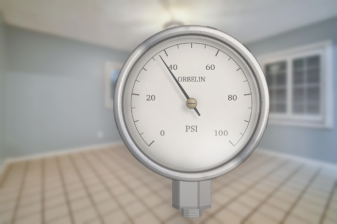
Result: 37.5 psi
